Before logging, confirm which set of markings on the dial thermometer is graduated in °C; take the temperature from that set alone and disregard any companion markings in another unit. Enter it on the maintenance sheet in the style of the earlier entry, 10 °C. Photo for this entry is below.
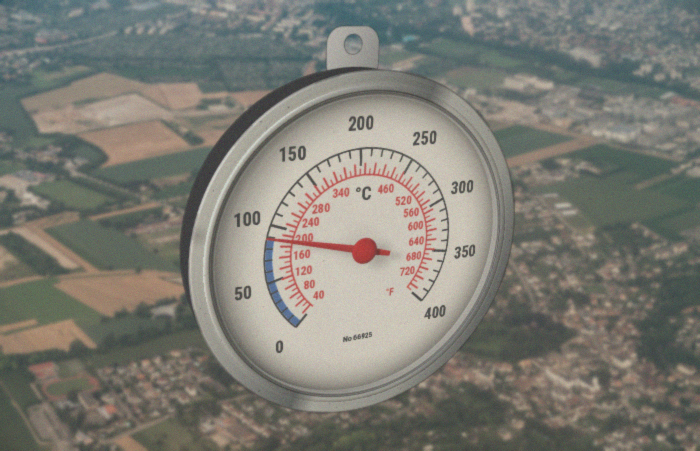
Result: 90 °C
